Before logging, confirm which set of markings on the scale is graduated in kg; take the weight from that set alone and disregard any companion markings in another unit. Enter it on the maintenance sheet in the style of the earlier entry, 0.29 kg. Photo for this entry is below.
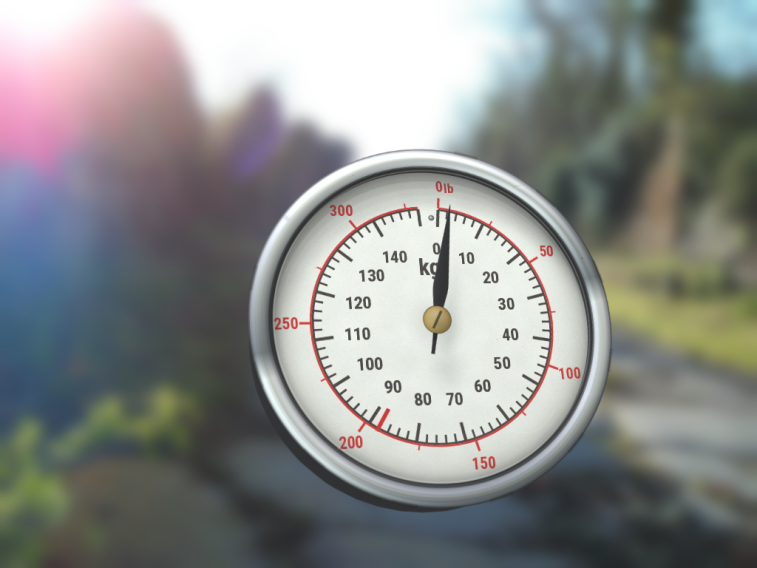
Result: 2 kg
